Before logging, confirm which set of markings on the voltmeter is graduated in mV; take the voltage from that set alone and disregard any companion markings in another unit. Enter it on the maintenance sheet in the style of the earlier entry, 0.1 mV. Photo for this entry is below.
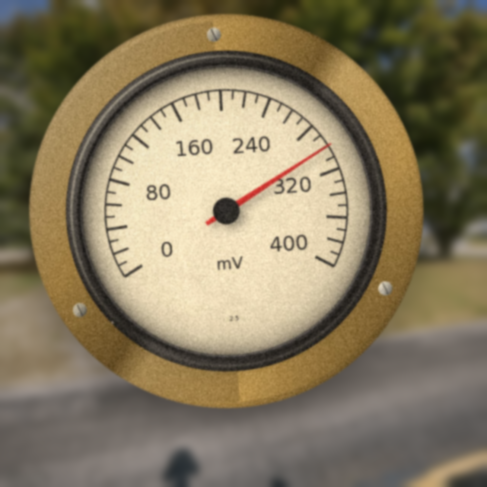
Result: 300 mV
